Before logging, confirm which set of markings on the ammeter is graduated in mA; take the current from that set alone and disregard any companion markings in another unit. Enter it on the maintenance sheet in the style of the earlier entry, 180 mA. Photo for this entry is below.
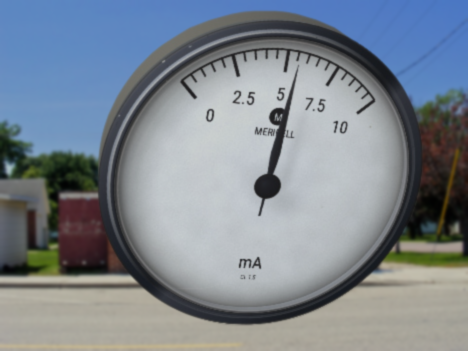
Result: 5.5 mA
